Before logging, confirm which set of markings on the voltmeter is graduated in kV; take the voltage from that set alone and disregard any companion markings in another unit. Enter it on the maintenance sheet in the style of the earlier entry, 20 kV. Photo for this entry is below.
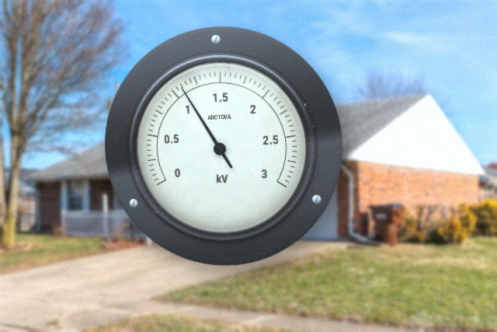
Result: 1.1 kV
